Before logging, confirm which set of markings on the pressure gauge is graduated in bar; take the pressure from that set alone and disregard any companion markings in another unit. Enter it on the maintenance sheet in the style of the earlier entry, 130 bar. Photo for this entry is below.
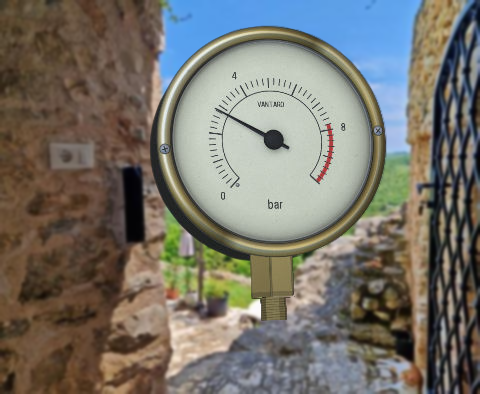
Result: 2.8 bar
